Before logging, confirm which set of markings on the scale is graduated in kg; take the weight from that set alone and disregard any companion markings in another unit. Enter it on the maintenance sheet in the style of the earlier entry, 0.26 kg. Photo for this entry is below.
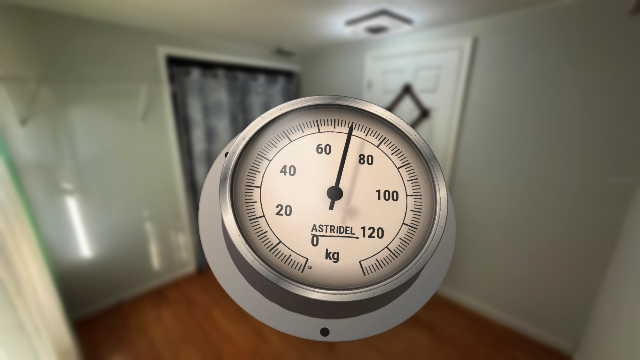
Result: 70 kg
